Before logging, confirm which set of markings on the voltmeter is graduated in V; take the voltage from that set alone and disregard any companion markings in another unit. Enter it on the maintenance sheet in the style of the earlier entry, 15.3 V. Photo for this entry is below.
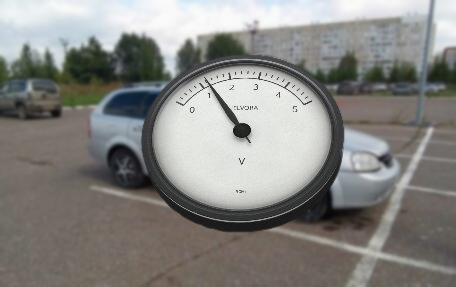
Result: 1.2 V
